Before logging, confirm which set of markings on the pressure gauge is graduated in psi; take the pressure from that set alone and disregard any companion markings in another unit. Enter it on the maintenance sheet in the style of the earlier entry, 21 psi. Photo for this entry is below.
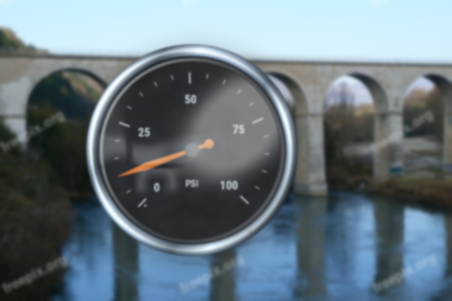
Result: 10 psi
